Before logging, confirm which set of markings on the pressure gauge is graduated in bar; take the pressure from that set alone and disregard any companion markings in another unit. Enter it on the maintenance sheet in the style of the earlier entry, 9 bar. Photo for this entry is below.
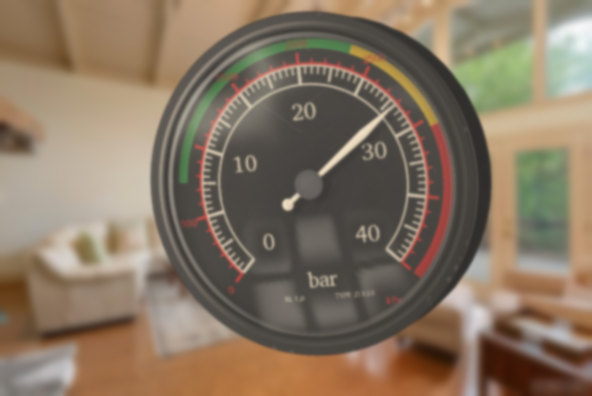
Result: 28 bar
